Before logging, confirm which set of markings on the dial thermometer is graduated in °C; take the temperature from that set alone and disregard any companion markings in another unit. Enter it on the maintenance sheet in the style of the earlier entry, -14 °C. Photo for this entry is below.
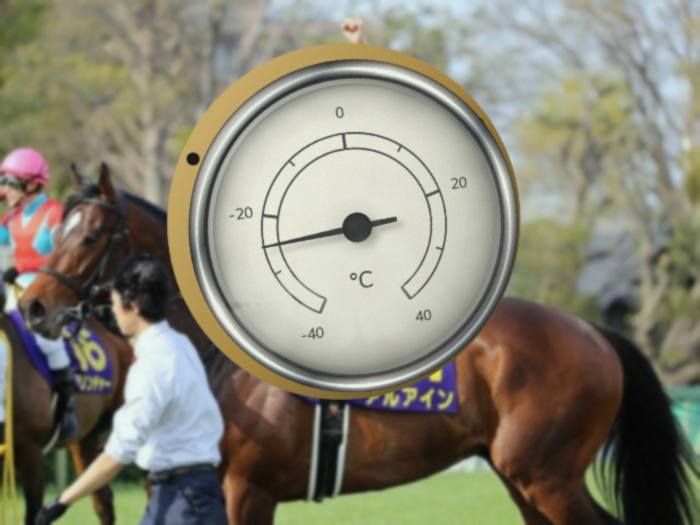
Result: -25 °C
